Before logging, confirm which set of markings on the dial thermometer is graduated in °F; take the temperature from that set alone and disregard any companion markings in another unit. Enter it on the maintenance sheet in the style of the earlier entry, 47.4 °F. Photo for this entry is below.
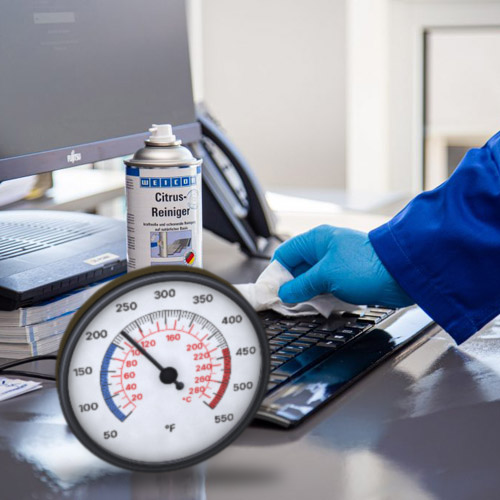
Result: 225 °F
